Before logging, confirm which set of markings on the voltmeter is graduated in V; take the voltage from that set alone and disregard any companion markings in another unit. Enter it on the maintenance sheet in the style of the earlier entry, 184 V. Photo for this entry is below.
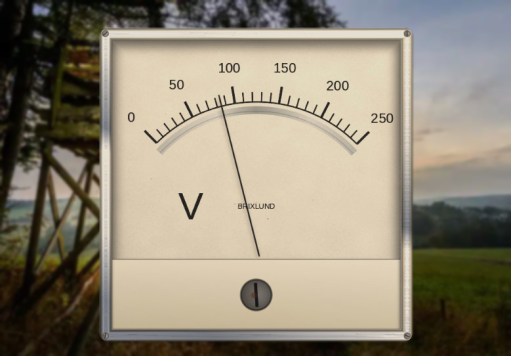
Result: 85 V
